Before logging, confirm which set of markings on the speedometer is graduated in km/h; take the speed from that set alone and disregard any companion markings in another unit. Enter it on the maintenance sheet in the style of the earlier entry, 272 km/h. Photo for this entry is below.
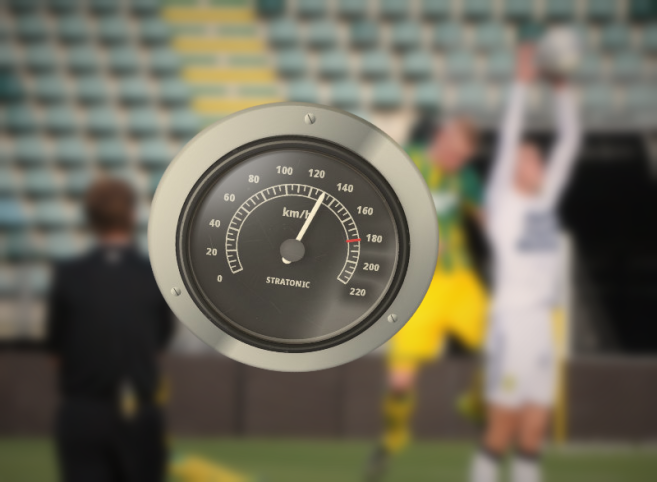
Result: 130 km/h
